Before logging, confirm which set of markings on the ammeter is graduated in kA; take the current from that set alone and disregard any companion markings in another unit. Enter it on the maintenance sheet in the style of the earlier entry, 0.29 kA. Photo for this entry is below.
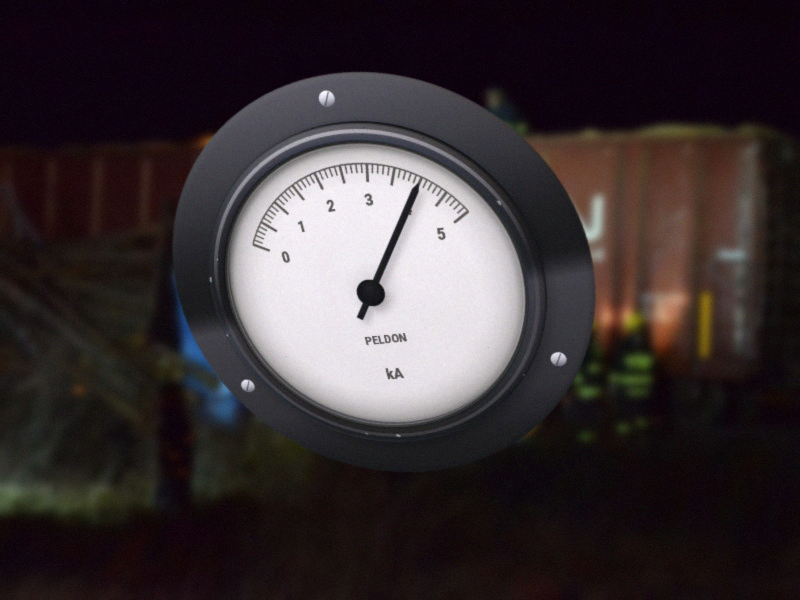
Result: 4 kA
